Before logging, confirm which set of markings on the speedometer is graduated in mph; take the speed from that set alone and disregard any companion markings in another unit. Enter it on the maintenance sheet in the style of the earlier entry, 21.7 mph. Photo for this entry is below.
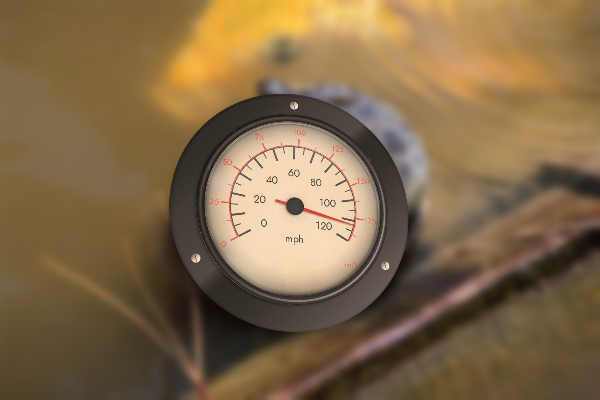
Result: 112.5 mph
